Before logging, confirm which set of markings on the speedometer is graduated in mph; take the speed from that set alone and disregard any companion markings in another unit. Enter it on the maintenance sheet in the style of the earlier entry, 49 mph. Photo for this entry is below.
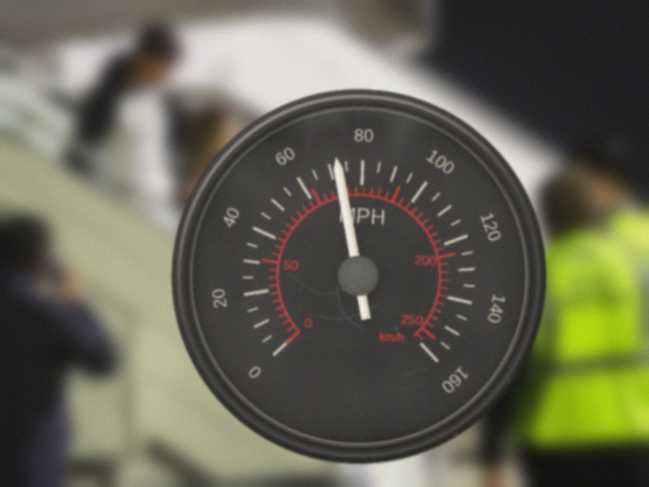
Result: 72.5 mph
